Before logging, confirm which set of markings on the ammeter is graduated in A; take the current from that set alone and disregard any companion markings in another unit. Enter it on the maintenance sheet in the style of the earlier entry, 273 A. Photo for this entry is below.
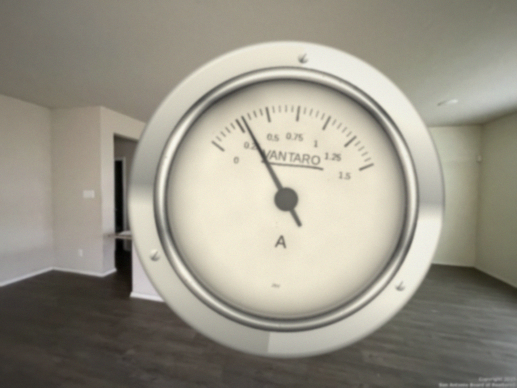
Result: 0.3 A
